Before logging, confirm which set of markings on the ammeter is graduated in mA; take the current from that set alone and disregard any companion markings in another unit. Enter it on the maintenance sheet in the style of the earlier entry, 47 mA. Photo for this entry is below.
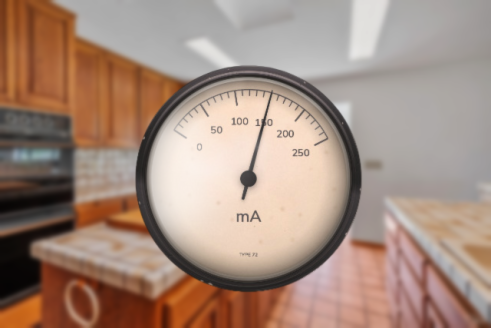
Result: 150 mA
